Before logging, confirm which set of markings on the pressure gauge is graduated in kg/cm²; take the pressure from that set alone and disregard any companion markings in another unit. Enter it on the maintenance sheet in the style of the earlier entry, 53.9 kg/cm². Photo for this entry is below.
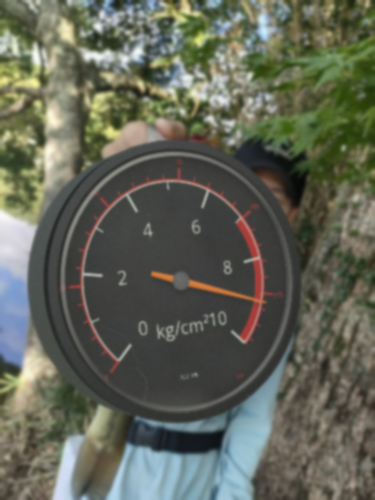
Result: 9 kg/cm²
